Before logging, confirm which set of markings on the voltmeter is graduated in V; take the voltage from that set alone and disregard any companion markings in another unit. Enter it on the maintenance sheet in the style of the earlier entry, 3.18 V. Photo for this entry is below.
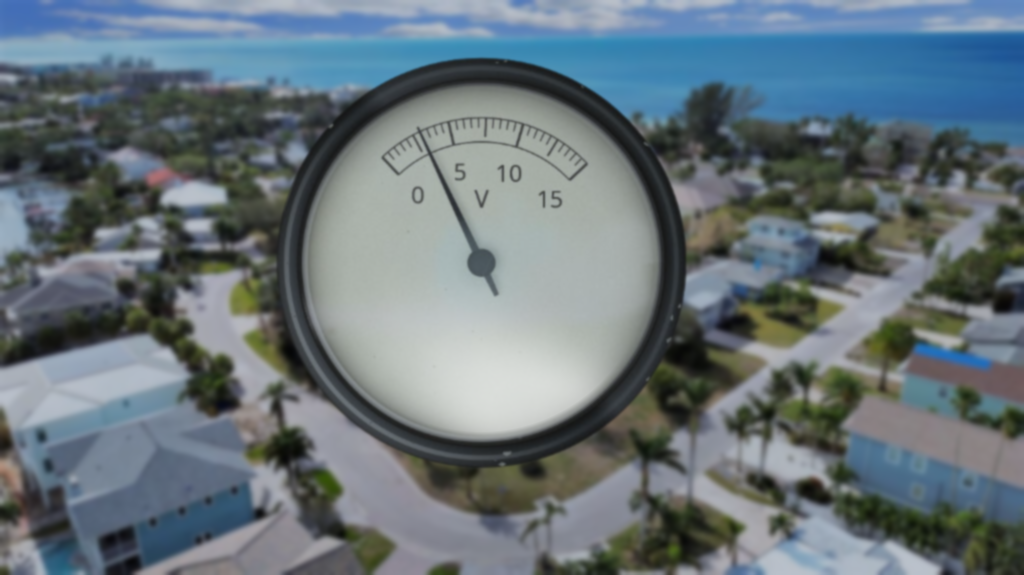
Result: 3 V
